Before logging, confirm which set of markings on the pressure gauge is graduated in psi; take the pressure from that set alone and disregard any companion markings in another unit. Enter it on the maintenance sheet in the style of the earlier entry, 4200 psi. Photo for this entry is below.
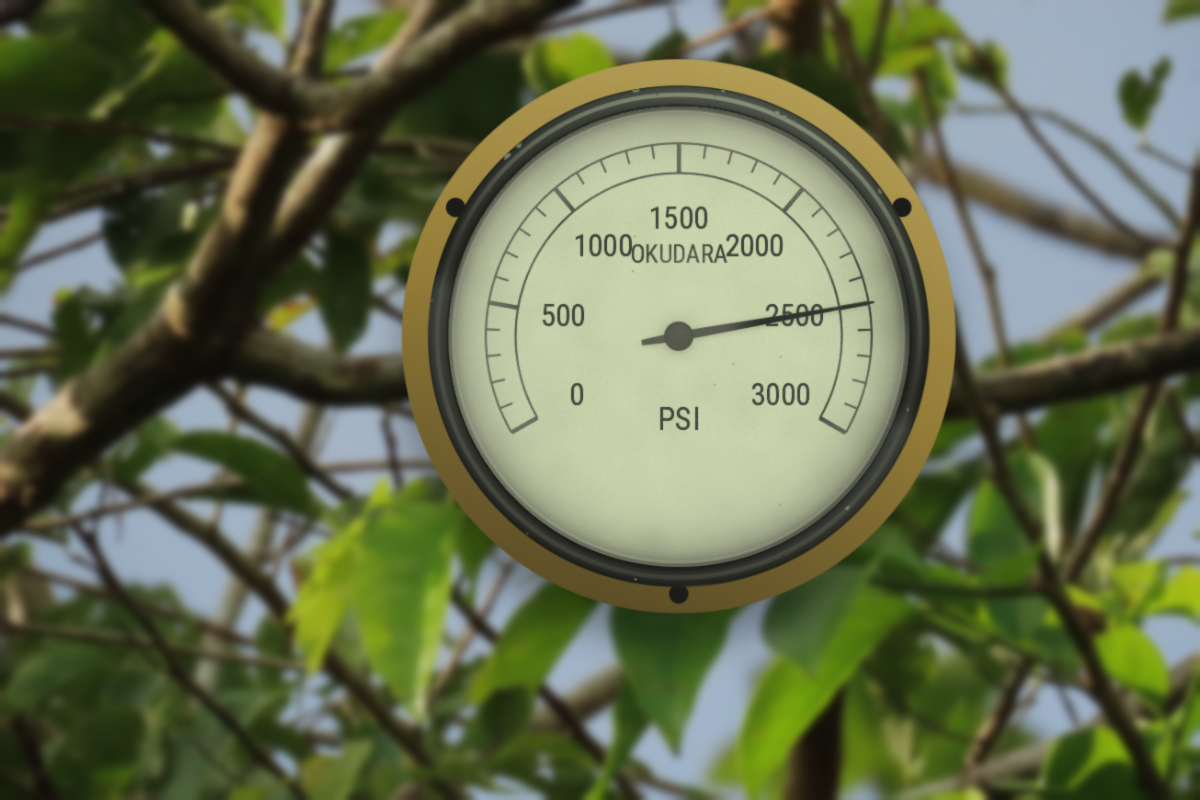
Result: 2500 psi
